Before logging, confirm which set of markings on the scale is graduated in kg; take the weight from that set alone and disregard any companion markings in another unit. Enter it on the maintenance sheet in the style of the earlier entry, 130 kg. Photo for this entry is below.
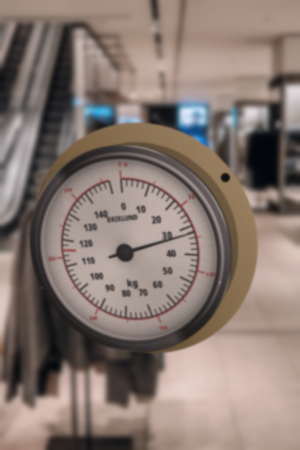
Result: 32 kg
